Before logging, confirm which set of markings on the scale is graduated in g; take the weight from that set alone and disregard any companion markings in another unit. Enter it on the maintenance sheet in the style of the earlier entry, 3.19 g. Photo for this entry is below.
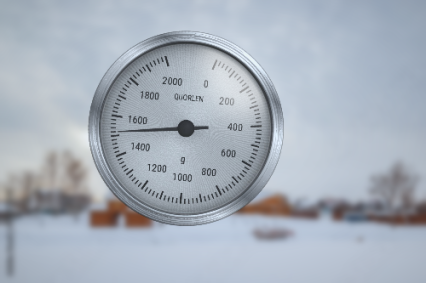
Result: 1520 g
